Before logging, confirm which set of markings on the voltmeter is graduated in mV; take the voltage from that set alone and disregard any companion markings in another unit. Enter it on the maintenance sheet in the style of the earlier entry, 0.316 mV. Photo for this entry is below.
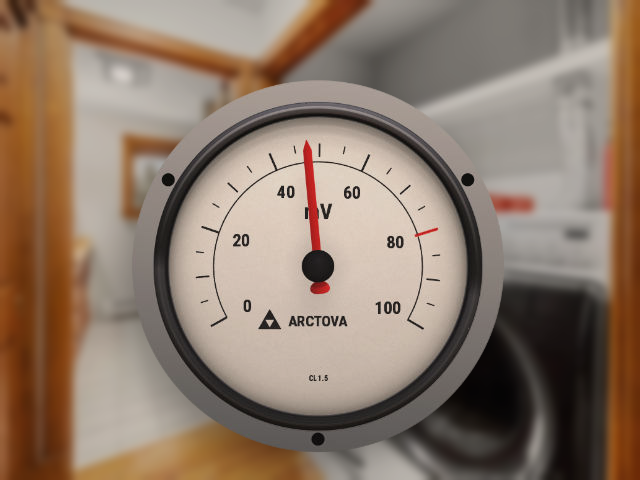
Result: 47.5 mV
